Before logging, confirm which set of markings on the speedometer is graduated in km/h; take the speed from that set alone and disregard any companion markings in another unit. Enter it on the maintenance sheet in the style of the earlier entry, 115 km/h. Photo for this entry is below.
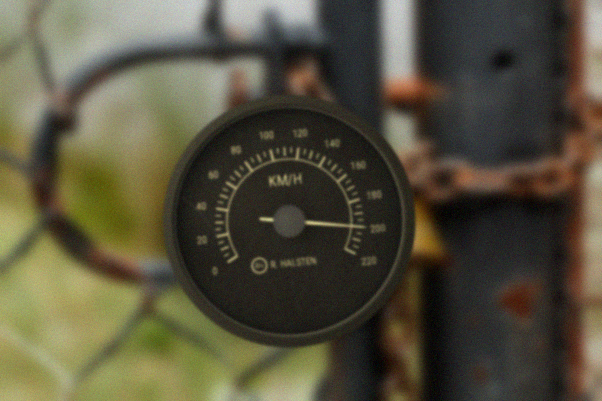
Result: 200 km/h
